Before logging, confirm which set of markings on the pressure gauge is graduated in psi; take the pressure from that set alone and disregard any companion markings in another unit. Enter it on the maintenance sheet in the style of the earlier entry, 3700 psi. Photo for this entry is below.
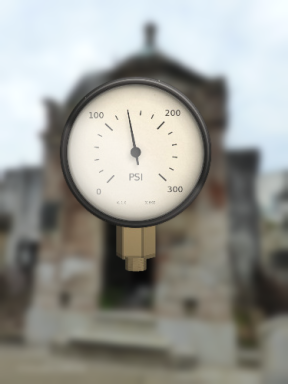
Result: 140 psi
